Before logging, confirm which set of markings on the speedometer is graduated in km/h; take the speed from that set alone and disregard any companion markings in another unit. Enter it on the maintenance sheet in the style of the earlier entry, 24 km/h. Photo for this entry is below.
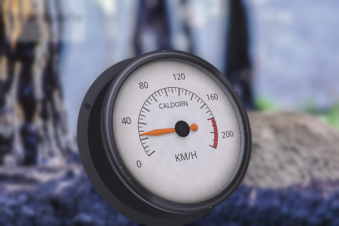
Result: 25 km/h
